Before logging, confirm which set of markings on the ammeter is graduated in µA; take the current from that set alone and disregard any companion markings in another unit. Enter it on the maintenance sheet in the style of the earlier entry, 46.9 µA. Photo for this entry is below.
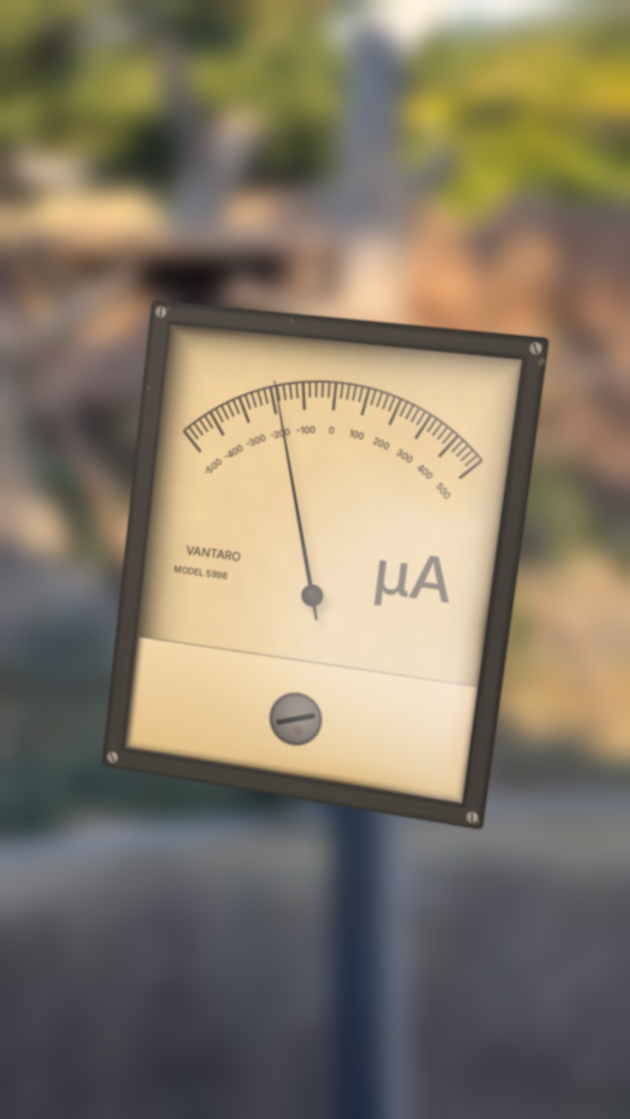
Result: -180 µA
